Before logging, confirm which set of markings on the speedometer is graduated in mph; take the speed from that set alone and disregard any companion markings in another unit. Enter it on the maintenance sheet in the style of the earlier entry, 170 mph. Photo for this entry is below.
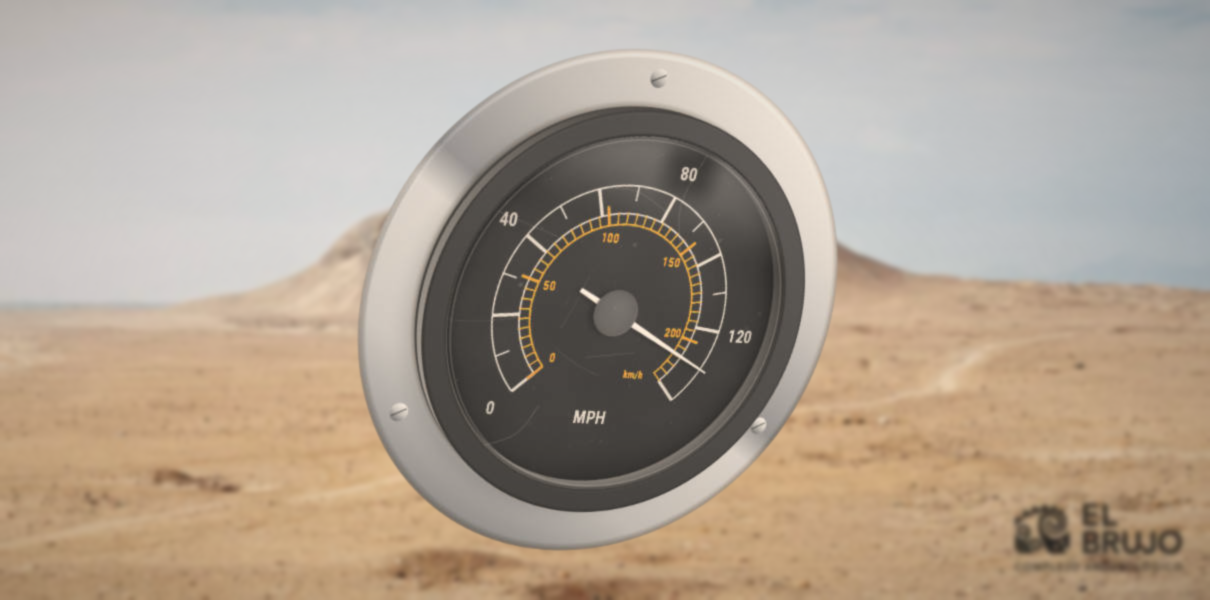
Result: 130 mph
